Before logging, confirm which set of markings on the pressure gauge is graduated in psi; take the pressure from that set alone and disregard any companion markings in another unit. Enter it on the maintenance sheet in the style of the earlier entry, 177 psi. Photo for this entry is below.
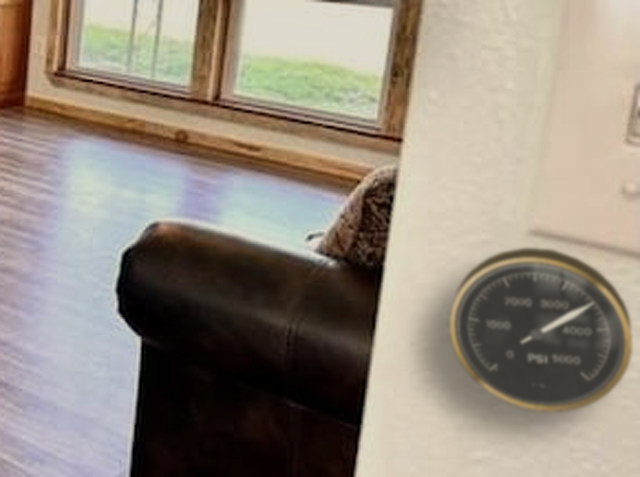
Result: 3500 psi
